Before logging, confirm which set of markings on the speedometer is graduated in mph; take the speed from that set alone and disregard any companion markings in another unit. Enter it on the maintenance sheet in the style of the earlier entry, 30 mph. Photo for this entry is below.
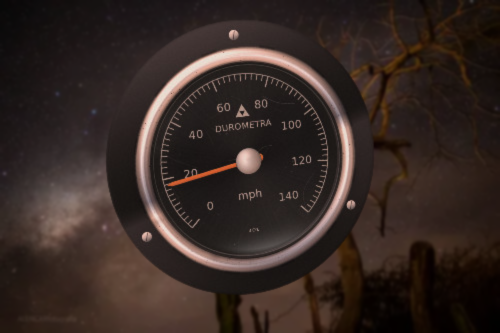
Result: 18 mph
